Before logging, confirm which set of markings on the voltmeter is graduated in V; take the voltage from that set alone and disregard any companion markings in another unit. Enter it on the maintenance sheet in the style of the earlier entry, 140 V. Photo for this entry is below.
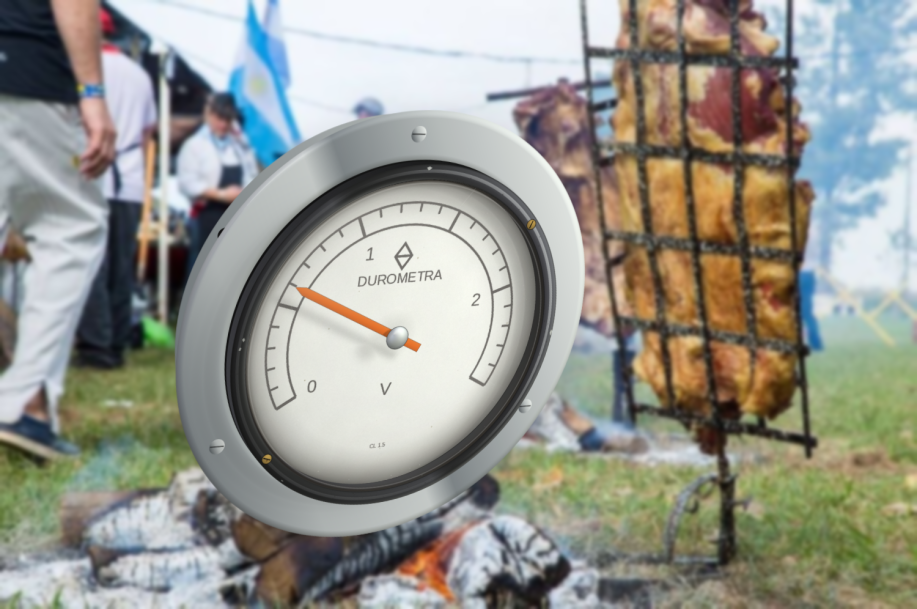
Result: 0.6 V
